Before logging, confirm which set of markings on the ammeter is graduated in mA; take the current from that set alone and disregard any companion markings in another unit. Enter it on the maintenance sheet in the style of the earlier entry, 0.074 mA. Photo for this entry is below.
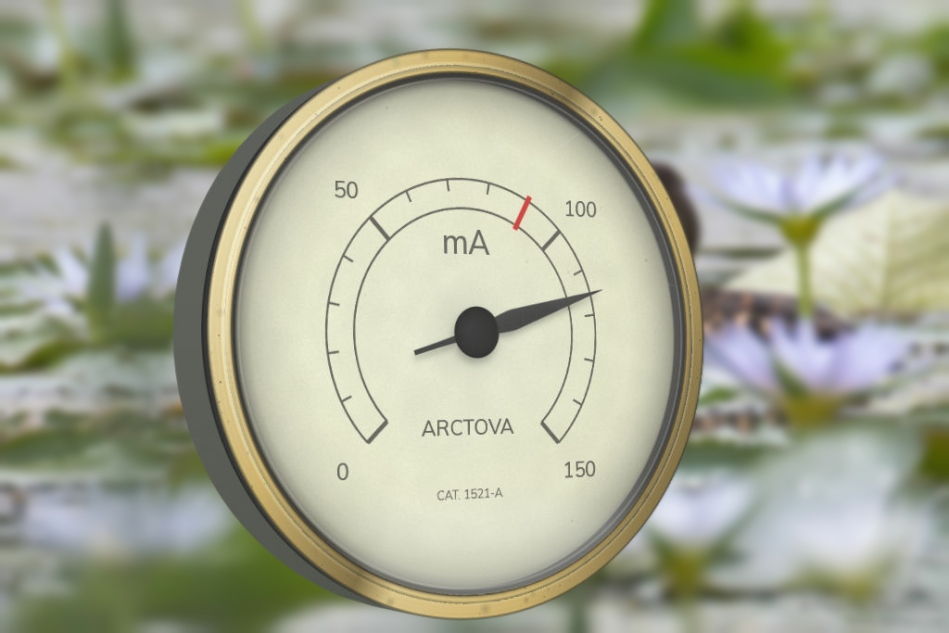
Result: 115 mA
